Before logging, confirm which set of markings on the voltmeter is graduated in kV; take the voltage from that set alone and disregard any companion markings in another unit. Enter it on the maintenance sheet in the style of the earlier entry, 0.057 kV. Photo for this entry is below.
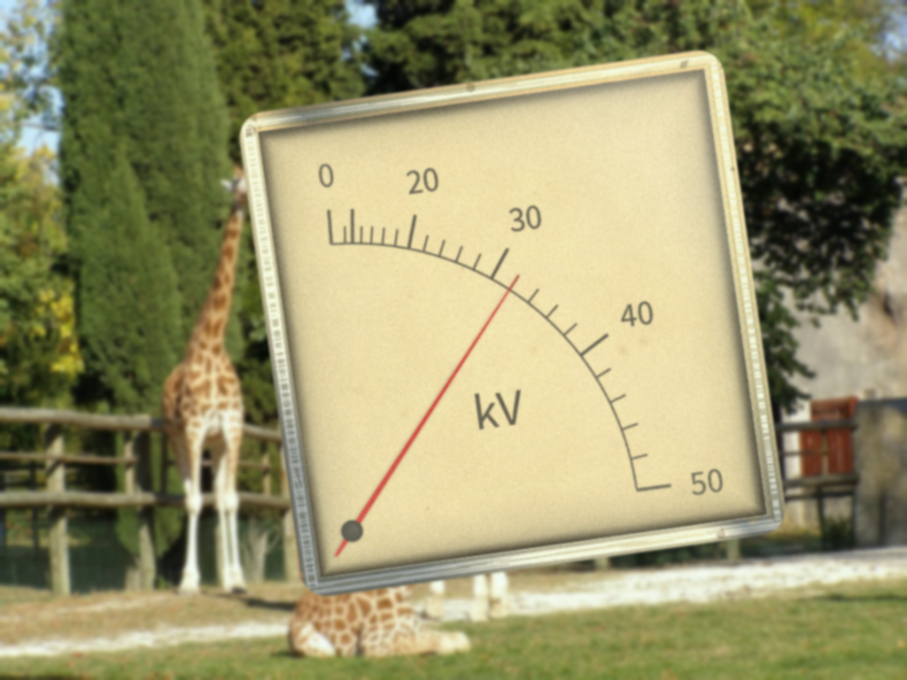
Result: 32 kV
